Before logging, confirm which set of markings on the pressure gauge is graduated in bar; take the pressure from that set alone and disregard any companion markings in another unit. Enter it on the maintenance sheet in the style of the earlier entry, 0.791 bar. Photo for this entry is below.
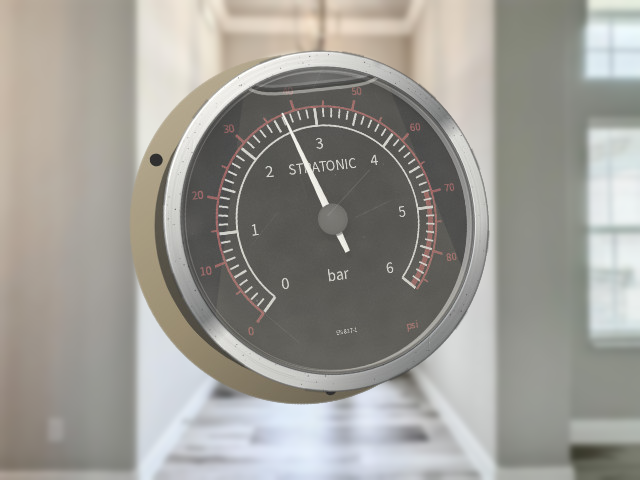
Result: 2.6 bar
